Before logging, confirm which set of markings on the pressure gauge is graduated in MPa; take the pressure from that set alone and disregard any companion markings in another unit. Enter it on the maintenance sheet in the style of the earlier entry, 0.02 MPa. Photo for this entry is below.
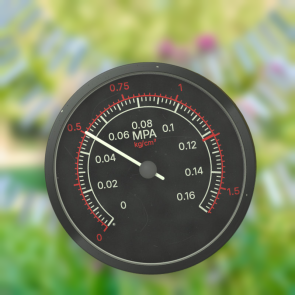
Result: 0.05 MPa
